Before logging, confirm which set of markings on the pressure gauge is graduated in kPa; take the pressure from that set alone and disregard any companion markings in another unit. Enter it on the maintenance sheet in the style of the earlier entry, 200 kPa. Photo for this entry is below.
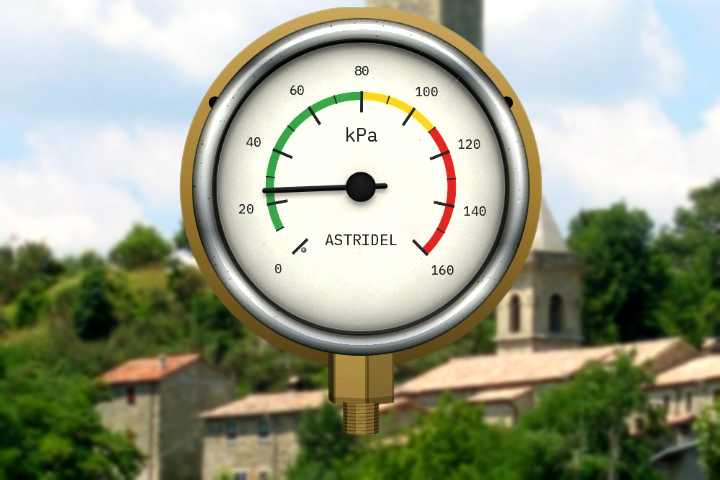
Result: 25 kPa
